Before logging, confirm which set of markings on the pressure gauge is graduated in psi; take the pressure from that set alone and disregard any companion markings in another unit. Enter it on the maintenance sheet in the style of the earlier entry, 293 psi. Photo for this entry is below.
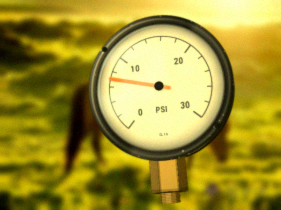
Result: 7 psi
